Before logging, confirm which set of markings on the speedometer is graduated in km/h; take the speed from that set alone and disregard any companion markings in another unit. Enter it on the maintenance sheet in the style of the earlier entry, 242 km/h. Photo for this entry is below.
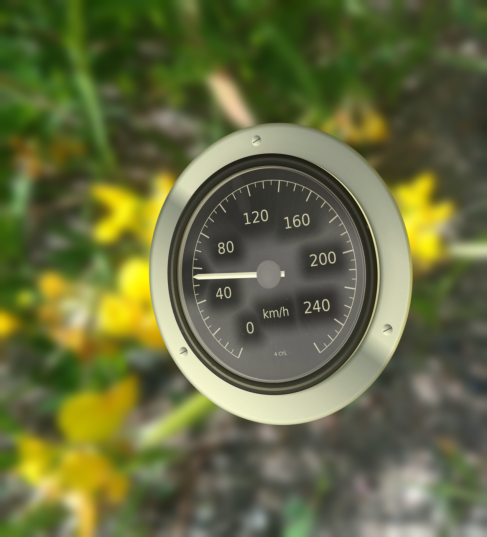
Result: 55 km/h
